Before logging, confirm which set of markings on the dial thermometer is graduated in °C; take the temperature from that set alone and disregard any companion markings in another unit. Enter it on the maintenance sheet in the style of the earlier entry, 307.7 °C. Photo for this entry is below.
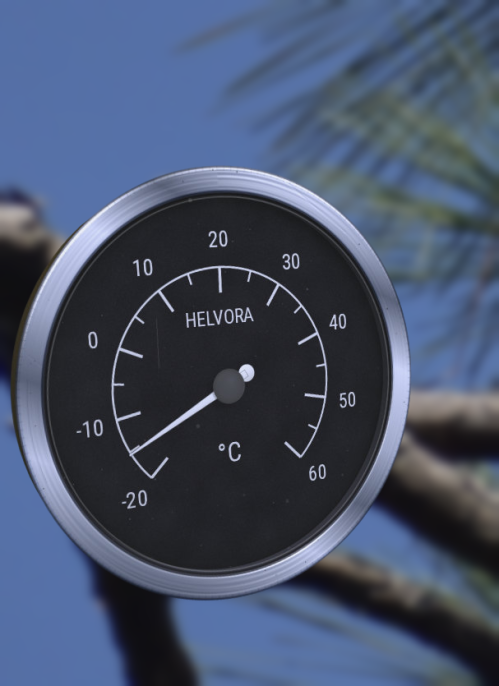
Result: -15 °C
